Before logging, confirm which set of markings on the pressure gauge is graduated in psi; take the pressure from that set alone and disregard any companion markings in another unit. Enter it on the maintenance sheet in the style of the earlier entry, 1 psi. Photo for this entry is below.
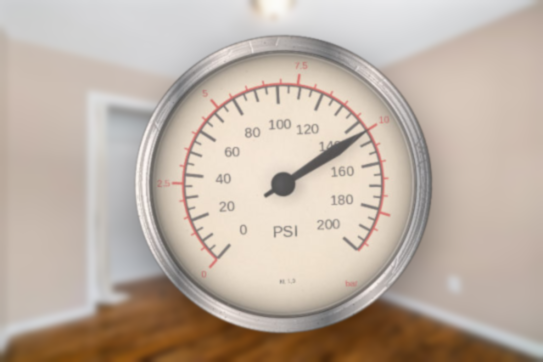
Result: 145 psi
